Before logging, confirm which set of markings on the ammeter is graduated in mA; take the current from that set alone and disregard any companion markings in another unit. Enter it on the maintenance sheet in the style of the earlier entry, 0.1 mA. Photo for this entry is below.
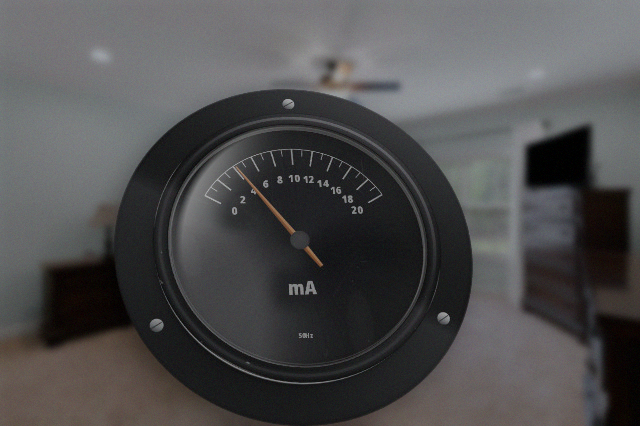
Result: 4 mA
